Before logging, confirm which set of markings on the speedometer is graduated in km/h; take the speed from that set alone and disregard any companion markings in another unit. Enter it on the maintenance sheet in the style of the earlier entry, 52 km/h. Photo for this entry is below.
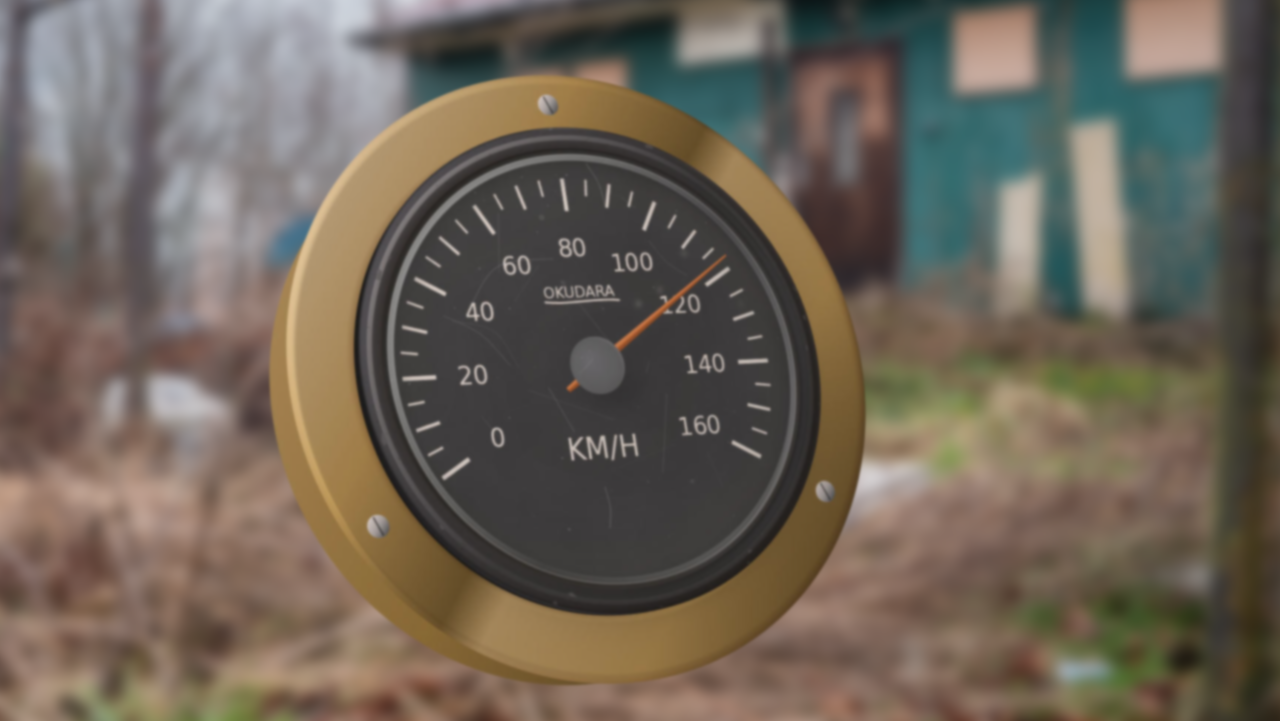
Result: 117.5 km/h
